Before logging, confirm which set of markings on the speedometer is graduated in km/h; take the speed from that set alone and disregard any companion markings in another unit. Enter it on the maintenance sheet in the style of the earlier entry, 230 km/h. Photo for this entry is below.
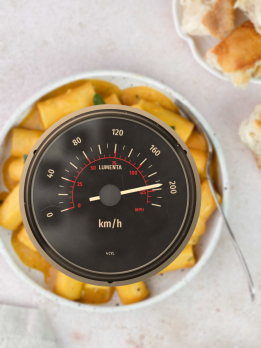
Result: 195 km/h
